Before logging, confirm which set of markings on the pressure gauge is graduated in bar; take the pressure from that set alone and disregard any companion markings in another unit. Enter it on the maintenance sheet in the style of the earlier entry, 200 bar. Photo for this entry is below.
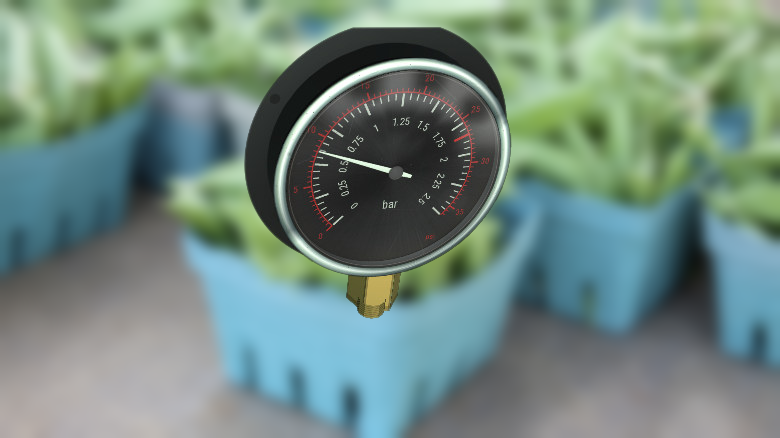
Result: 0.6 bar
